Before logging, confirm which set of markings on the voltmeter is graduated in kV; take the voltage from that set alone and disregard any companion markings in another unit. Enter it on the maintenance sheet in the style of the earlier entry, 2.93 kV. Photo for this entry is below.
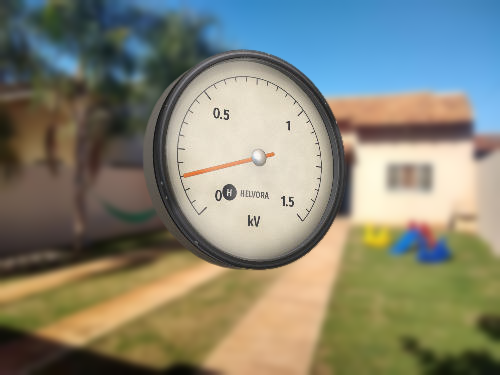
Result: 0.15 kV
